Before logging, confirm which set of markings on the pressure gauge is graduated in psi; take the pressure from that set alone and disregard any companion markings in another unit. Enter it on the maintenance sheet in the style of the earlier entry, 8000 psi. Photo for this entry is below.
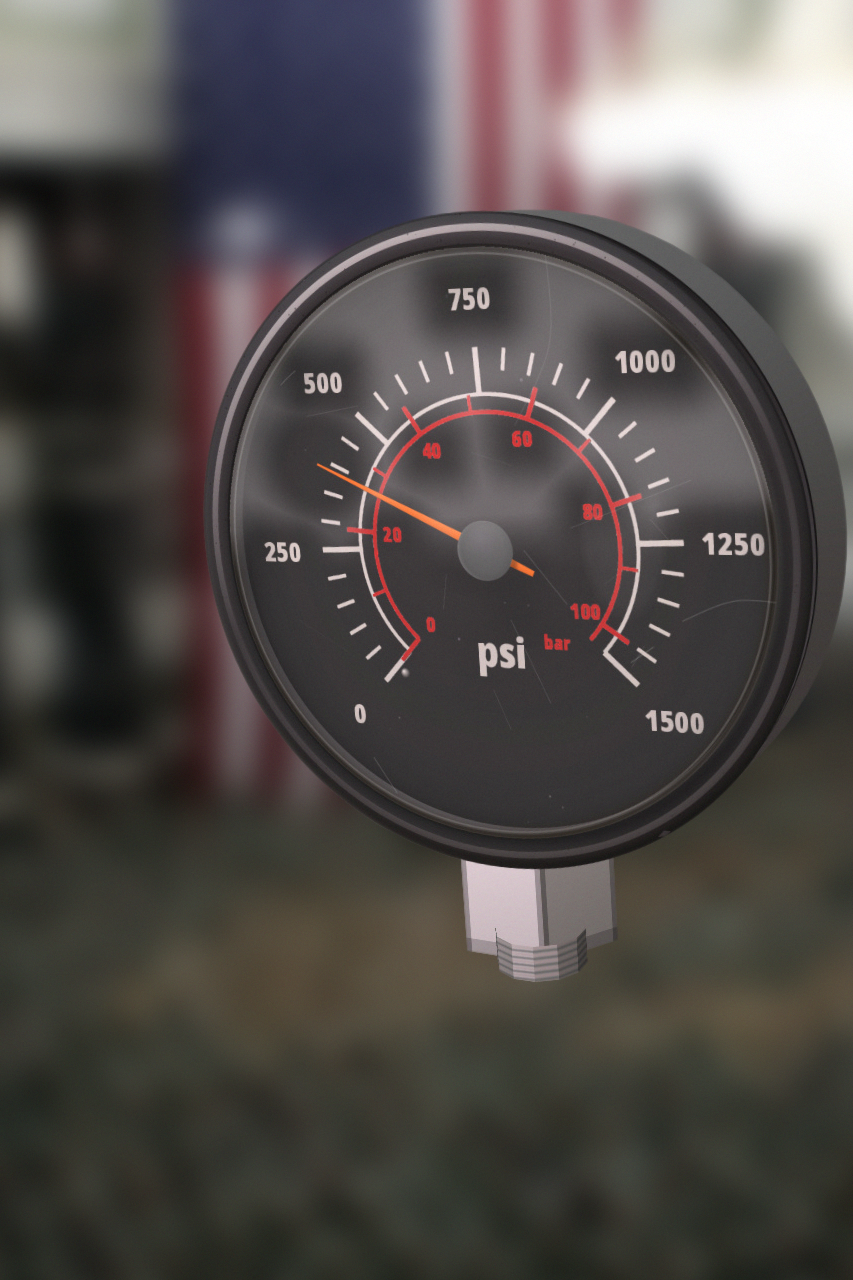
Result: 400 psi
